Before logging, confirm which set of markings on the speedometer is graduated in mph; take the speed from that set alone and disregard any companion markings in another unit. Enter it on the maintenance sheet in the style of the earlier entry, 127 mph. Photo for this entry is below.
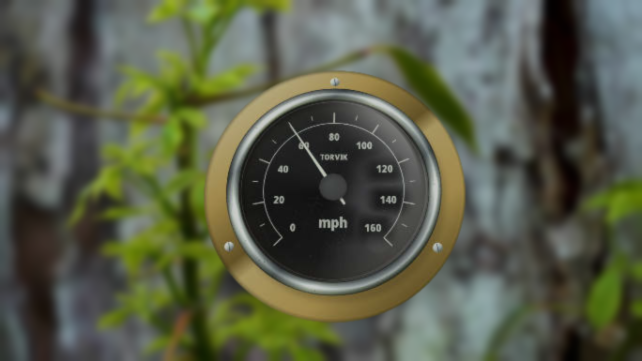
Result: 60 mph
